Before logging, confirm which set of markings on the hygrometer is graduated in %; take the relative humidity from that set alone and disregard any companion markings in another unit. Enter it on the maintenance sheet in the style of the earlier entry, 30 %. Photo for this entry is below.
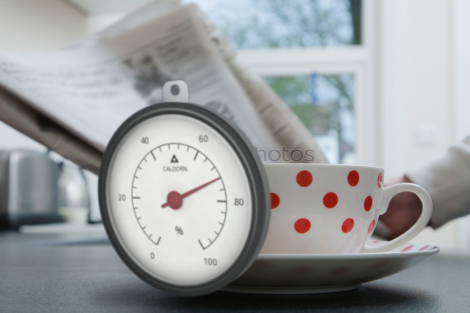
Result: 72 %
